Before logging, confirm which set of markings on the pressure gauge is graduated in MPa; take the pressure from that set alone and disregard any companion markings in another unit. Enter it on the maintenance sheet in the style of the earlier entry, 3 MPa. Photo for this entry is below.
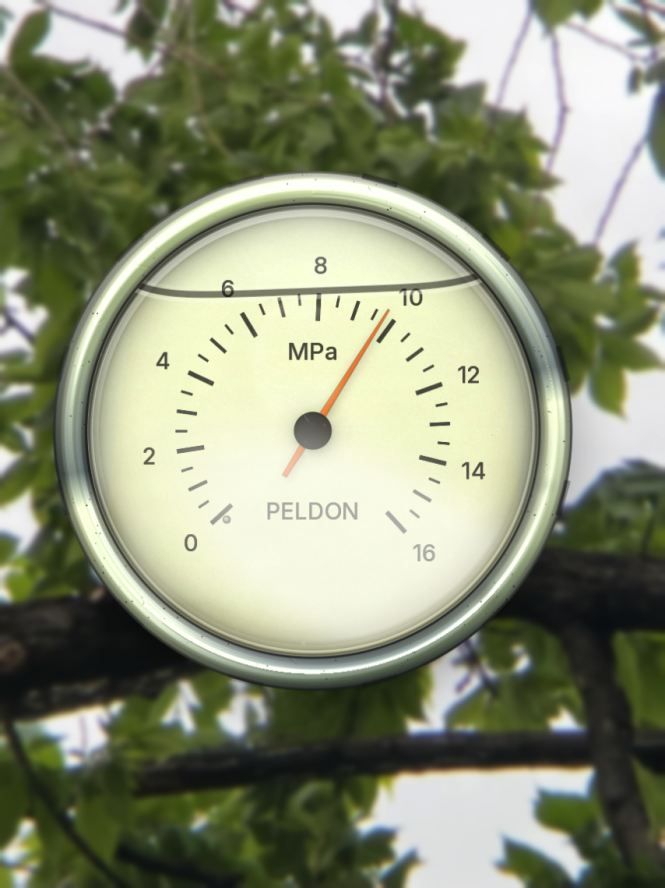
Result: 9.75 MPa
